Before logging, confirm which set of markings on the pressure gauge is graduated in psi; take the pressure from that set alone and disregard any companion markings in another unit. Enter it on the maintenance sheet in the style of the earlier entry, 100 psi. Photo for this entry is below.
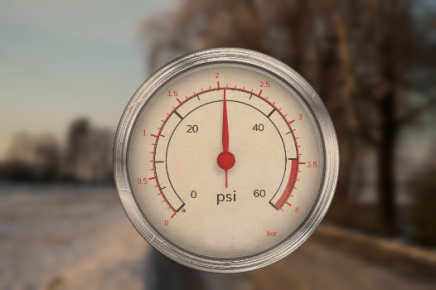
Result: 30 psi
